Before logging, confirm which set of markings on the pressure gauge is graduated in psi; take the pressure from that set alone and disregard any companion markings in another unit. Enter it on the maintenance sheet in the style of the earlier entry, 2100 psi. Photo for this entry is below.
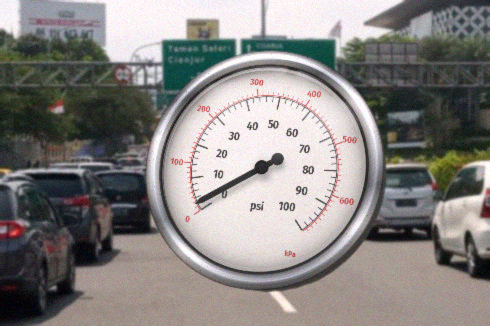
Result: 2 psi
